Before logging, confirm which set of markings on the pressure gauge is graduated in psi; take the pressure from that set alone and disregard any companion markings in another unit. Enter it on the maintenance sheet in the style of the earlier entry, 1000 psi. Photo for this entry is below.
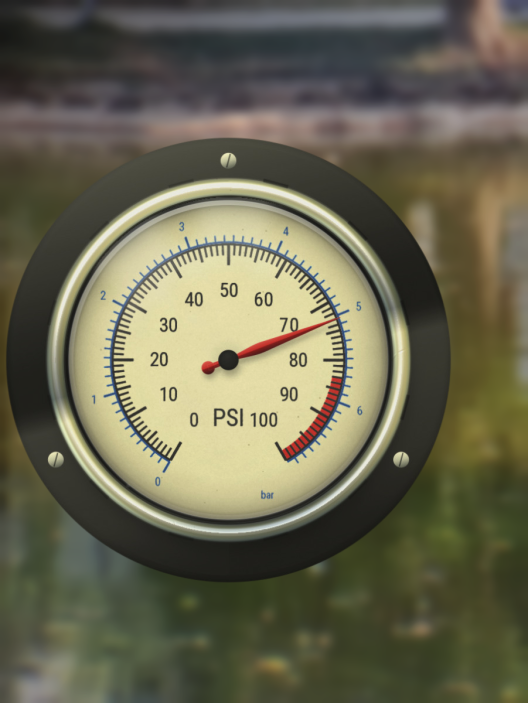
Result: 73 psi
